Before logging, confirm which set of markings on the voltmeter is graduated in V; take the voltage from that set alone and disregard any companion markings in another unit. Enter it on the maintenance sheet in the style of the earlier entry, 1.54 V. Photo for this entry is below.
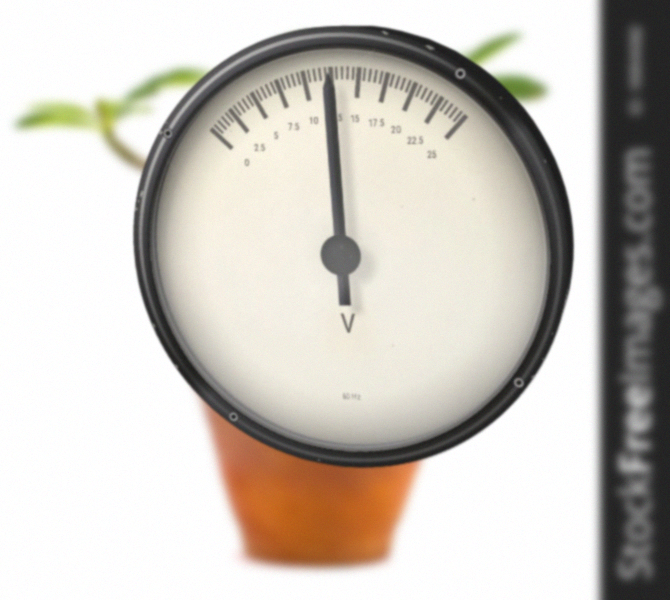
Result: 12.5 V
